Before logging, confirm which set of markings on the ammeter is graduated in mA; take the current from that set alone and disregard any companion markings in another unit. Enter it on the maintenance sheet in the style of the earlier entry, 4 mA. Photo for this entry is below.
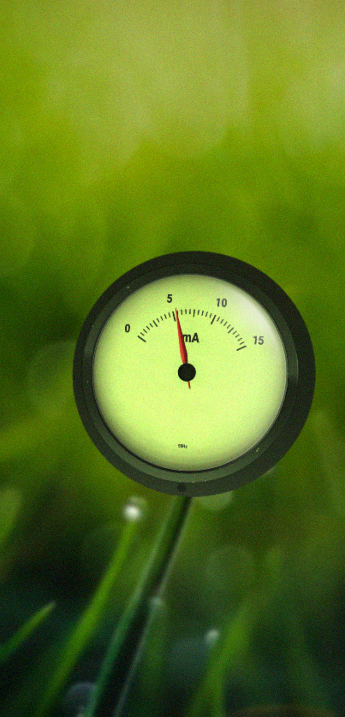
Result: 5.5 mA
